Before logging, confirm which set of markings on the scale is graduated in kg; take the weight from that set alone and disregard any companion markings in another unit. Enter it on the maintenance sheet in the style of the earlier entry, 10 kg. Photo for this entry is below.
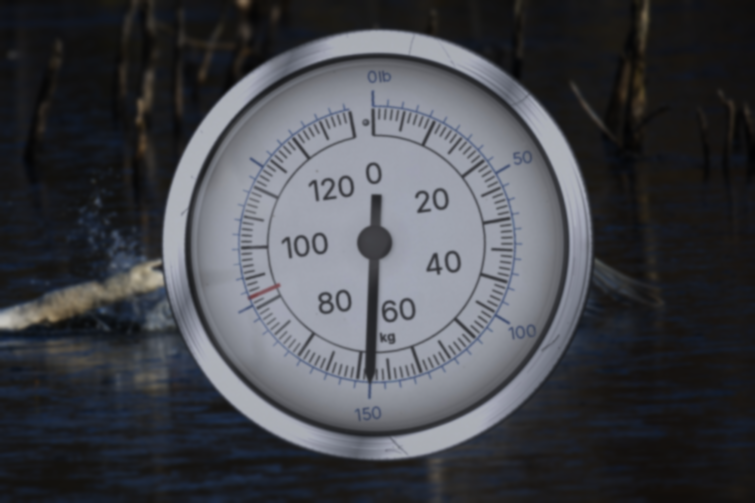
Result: 68 kg
